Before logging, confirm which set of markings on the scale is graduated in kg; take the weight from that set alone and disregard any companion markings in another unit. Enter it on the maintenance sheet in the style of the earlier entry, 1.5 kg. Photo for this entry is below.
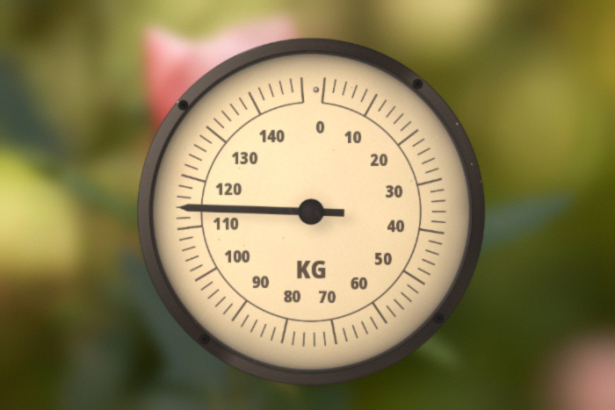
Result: 114 kg
